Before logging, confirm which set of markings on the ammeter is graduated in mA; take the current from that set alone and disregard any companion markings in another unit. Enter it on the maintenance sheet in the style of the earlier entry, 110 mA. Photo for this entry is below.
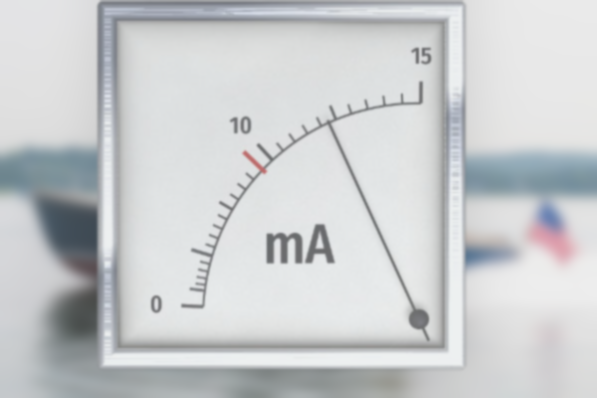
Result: 12.25 mA
